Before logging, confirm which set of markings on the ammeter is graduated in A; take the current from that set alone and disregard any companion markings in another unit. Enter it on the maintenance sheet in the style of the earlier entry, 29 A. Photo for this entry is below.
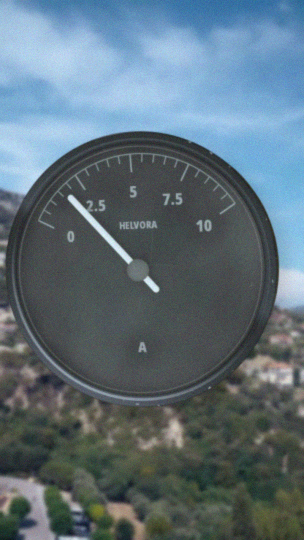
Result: 1.75 A
